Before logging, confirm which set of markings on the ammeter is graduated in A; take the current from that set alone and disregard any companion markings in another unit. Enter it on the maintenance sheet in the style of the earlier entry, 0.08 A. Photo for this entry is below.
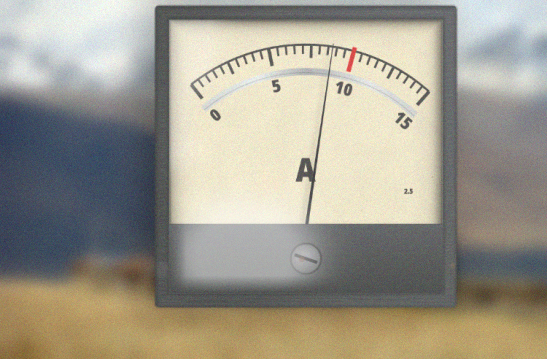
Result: 8.75 A
